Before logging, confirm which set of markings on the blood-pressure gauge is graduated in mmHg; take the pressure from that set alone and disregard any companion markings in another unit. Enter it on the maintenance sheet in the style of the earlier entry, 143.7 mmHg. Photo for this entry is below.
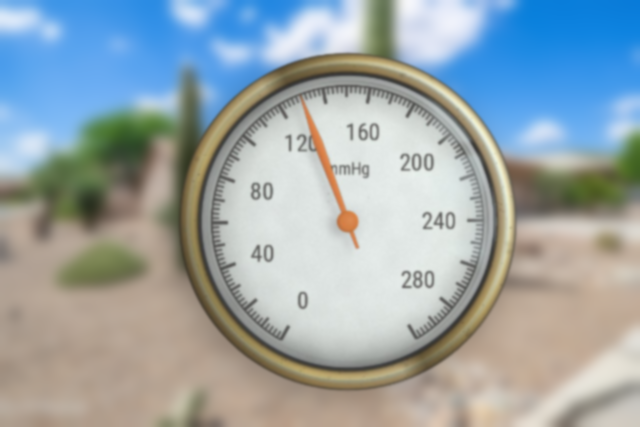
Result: 130 mmHg
